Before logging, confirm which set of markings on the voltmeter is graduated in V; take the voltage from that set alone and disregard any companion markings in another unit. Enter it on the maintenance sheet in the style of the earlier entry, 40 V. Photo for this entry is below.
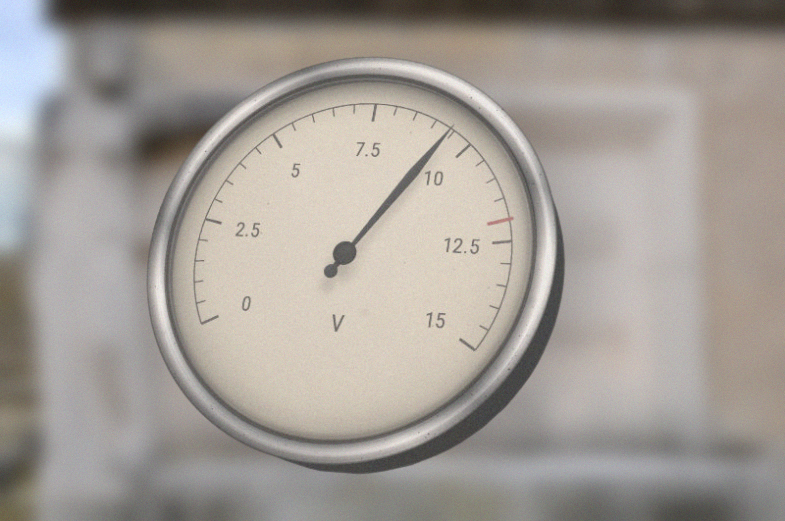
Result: 9.5 V
